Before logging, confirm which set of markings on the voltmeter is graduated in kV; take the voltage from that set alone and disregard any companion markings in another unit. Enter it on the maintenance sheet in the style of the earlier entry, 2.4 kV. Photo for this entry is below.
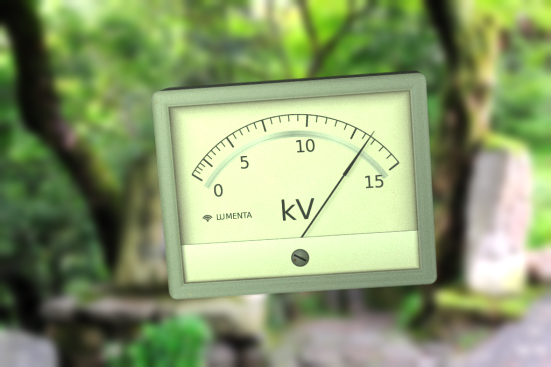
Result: 13.25 kV
